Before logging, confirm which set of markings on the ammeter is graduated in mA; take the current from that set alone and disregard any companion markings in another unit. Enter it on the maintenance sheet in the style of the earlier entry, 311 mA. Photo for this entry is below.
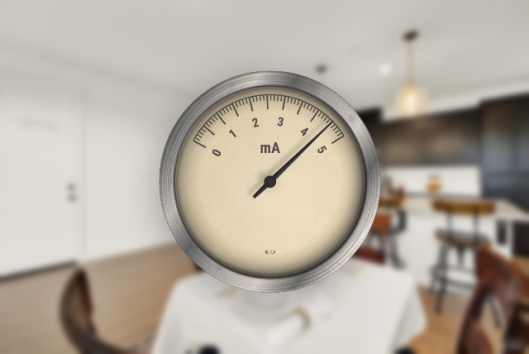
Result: 4.5 mA
